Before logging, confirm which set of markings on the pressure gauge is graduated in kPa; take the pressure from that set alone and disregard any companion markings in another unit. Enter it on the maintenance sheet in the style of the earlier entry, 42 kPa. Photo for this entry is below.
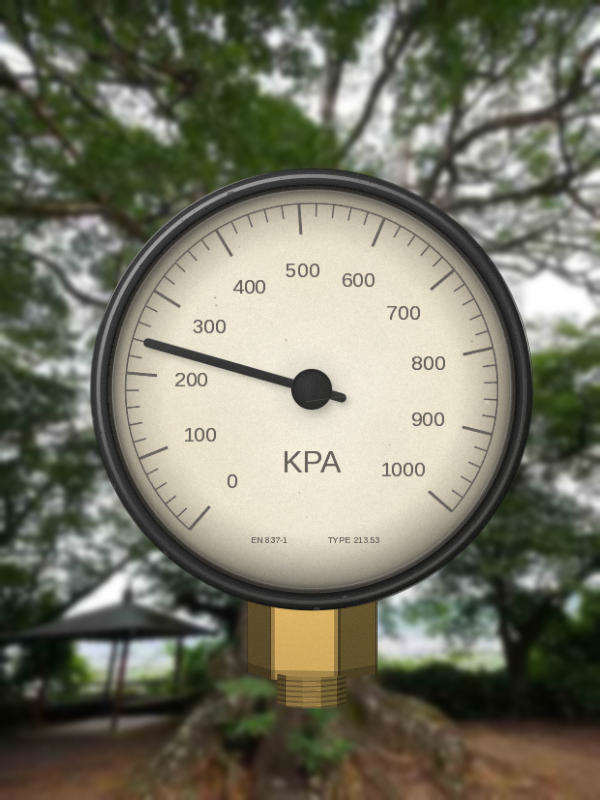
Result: 240 kPa
